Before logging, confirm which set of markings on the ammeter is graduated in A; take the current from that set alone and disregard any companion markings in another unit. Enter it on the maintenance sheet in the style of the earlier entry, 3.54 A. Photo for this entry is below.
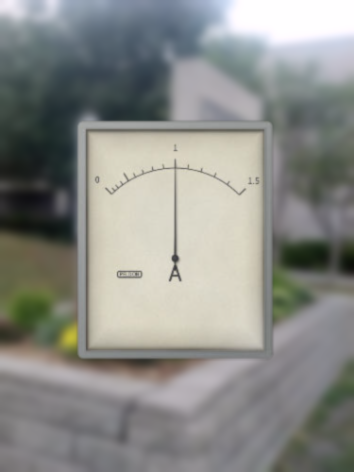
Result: 1 A
